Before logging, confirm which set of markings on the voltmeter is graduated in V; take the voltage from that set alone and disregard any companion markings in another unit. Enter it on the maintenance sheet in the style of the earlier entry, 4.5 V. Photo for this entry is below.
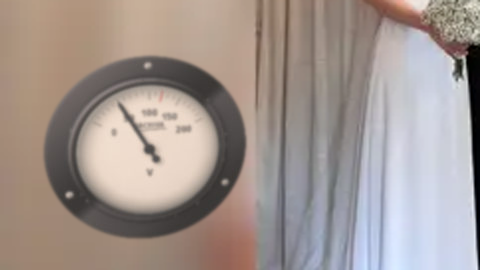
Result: 50 V
